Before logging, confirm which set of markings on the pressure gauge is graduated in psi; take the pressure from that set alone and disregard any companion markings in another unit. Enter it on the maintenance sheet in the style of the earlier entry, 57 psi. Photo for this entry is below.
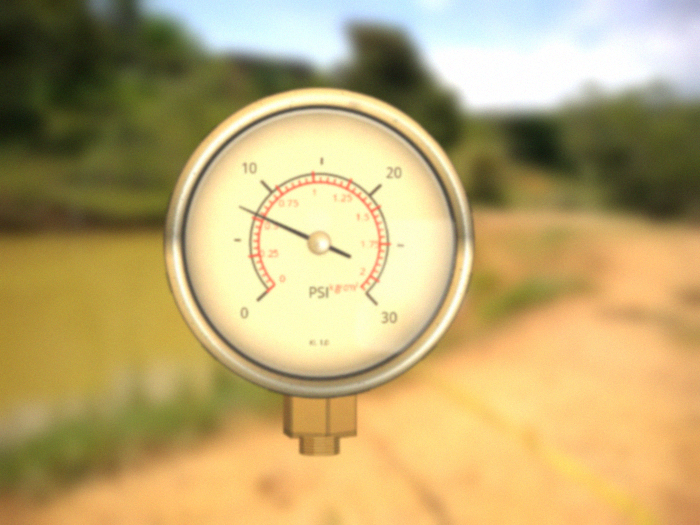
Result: 7.5 psi
